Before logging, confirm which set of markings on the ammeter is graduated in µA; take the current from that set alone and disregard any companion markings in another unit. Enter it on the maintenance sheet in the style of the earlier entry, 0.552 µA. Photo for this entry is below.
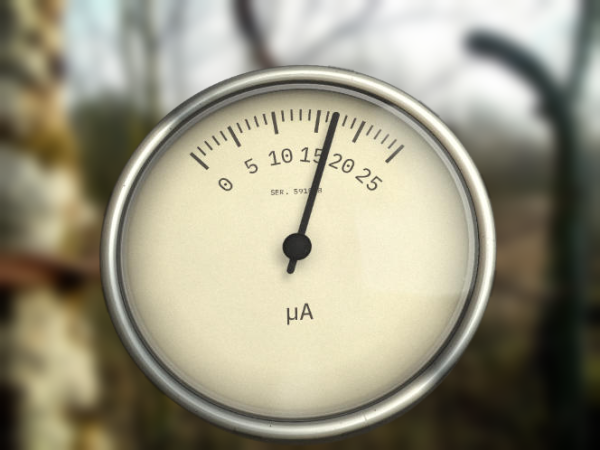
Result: 17 µA
